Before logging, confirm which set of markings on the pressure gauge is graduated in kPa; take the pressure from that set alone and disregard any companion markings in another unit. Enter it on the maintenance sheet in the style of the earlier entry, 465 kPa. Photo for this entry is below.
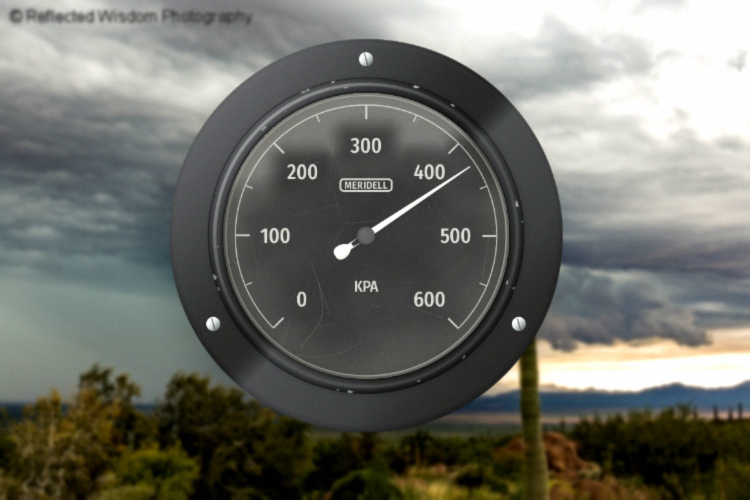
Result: 425 kPa
